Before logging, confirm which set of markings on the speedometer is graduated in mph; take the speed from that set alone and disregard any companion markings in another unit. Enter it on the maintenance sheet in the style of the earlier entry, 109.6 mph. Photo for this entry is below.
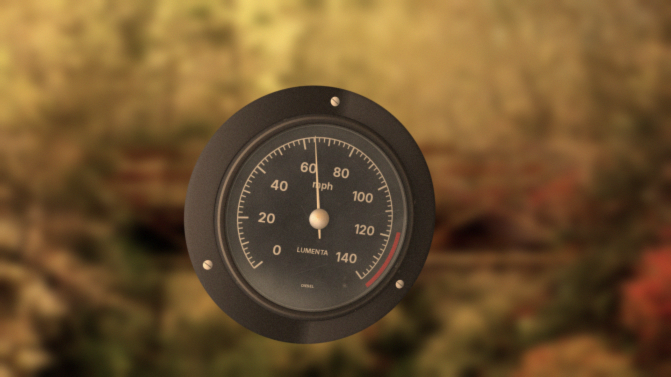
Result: 64 mph
